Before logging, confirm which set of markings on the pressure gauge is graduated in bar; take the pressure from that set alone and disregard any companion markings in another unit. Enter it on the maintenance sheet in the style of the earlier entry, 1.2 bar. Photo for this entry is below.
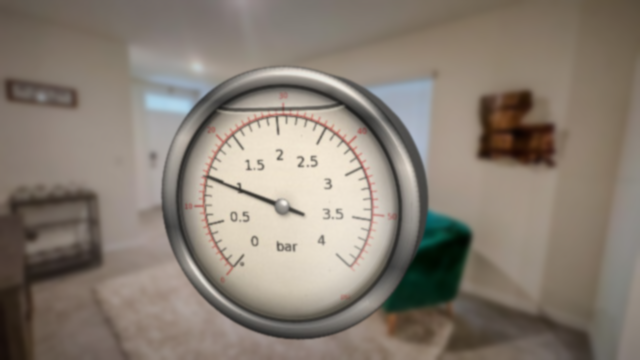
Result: 1 bar
